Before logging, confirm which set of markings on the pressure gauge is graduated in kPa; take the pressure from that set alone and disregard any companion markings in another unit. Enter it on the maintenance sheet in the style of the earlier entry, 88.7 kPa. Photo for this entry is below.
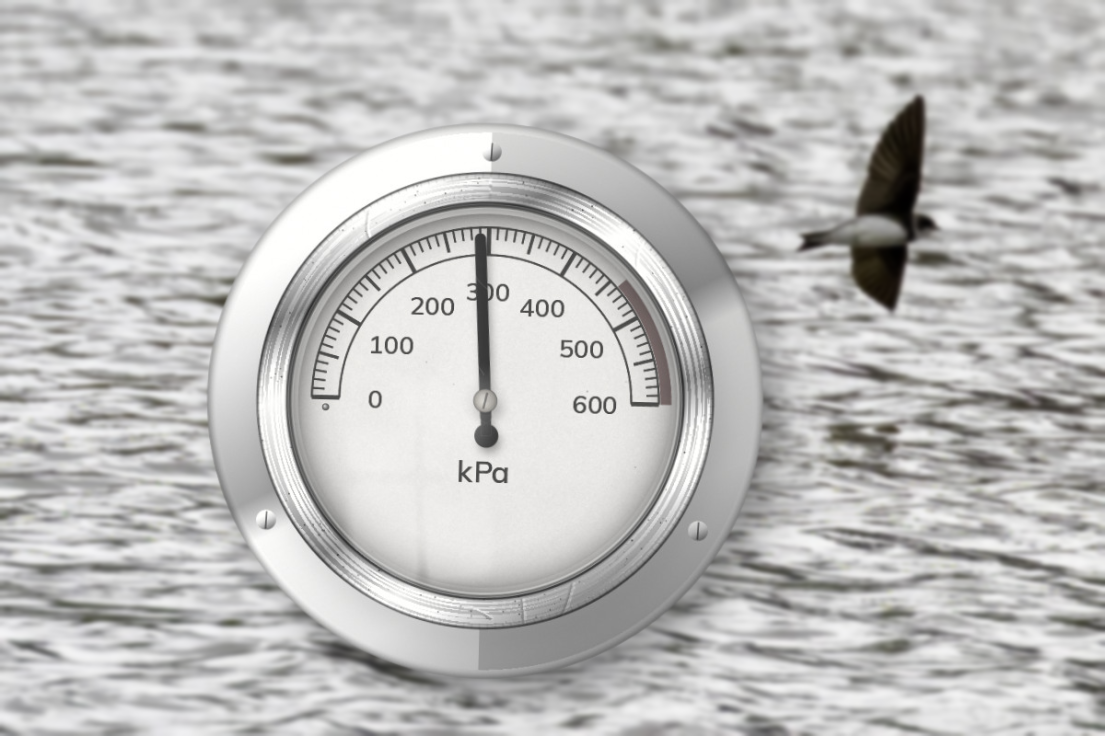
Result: 290 kPa
